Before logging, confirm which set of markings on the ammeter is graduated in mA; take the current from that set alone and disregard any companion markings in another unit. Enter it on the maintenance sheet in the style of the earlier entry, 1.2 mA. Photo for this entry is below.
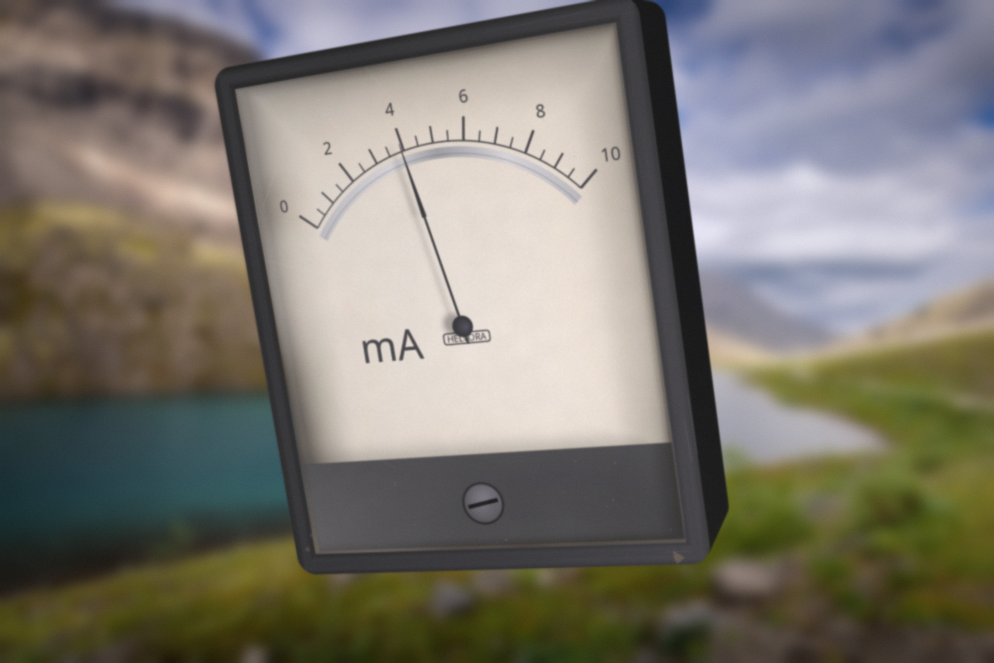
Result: 4 mA
